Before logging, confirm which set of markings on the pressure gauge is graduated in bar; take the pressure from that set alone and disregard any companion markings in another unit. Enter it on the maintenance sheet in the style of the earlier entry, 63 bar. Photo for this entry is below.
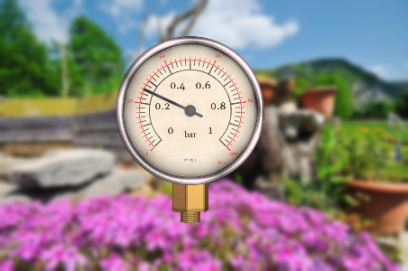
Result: 0.26 bar
